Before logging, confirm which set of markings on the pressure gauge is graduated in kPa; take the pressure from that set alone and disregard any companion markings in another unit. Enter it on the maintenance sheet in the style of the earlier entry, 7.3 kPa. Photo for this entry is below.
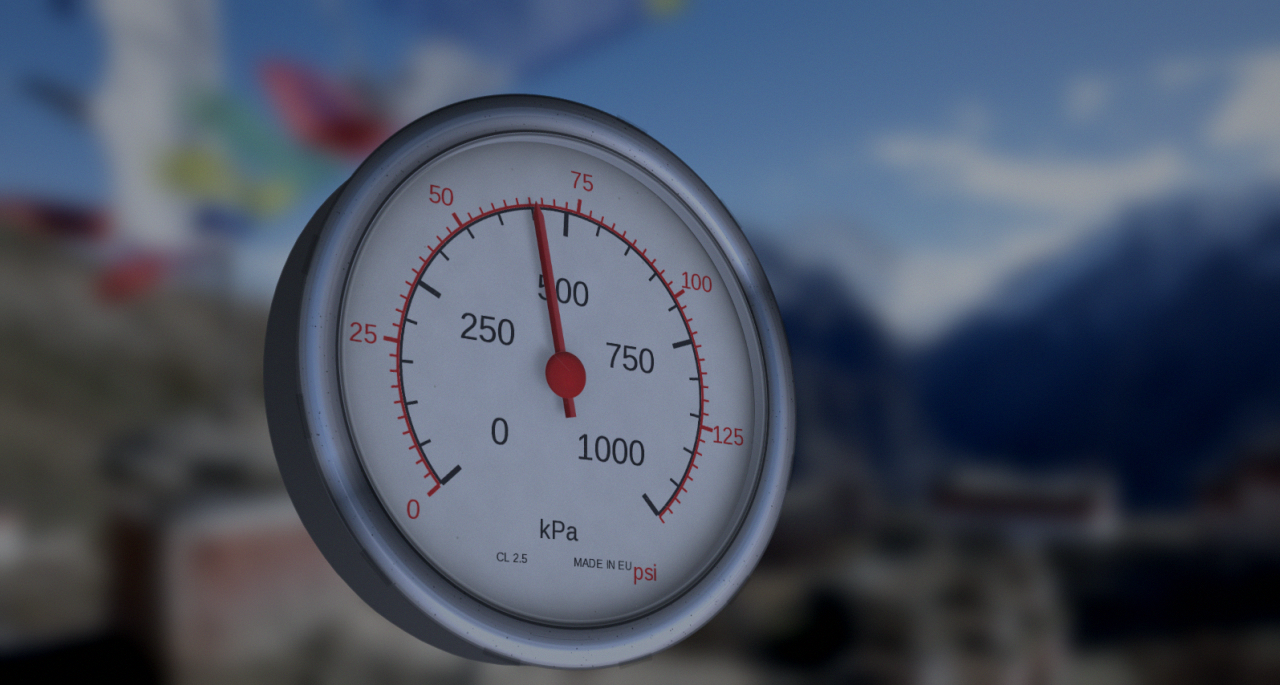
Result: 450 kPa
